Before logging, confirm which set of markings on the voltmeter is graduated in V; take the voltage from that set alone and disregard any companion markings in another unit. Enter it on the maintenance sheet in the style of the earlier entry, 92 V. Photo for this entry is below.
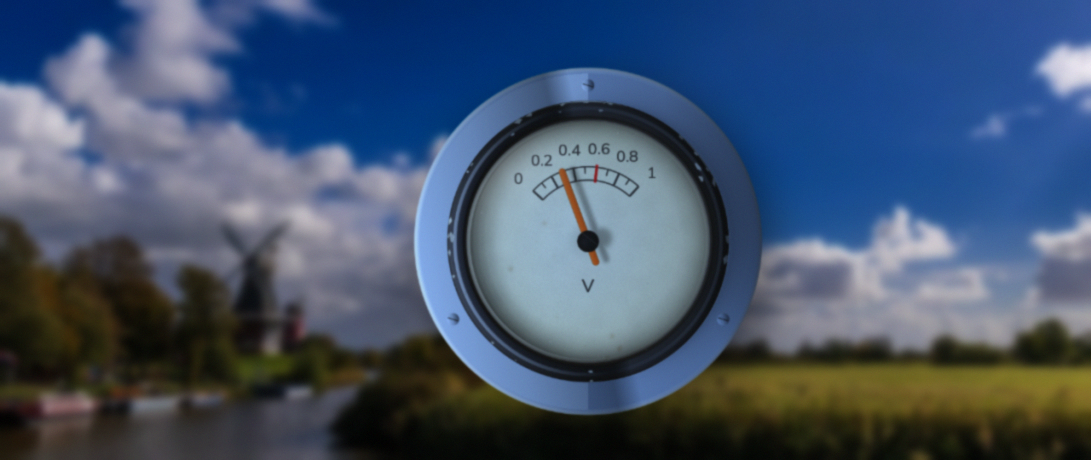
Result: 0.3 V
